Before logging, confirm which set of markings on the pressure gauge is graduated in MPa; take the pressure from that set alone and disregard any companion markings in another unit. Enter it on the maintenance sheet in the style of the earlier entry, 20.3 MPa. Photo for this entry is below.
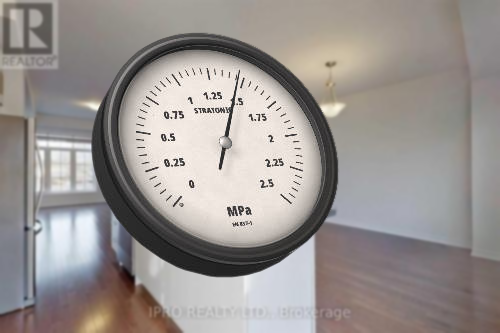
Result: 1.45 MPa
